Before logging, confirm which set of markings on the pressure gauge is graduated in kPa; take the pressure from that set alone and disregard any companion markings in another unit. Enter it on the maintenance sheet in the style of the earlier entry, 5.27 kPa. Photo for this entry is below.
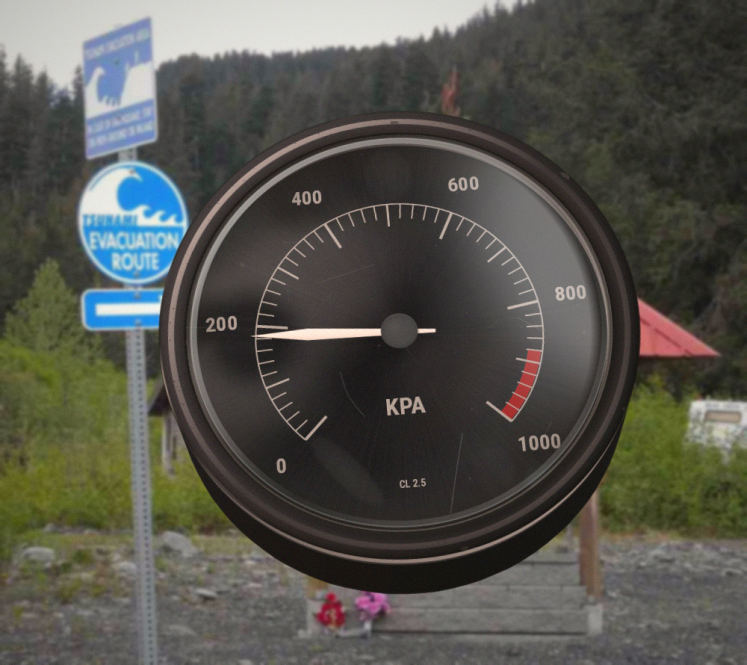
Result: 180 kPa
